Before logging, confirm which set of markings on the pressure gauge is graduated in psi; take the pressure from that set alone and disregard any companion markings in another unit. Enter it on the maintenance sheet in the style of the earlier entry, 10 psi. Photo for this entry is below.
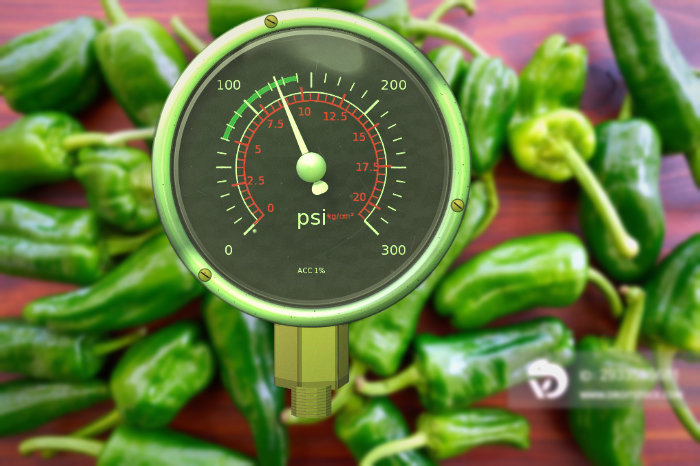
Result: 125 psi
